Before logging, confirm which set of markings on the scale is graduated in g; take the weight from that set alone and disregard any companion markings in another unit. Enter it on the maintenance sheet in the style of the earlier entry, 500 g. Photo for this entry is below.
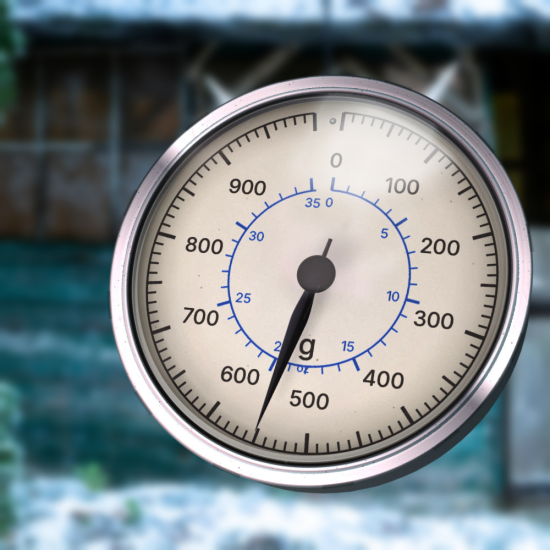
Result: 550 g
